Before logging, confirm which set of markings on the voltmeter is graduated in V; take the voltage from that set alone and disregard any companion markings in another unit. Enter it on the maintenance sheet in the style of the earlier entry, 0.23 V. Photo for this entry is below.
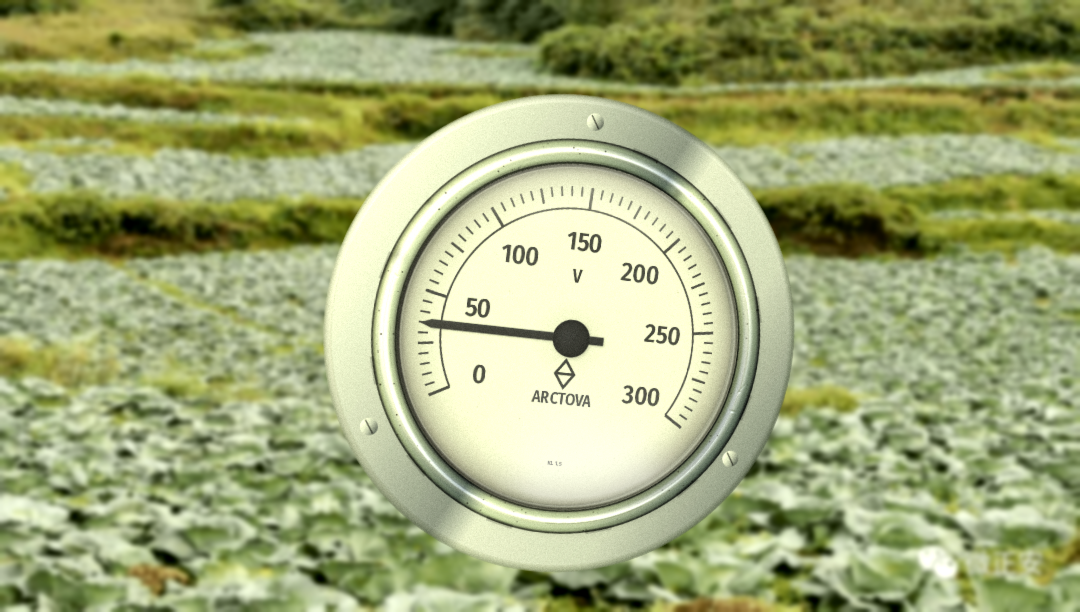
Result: 35 V
